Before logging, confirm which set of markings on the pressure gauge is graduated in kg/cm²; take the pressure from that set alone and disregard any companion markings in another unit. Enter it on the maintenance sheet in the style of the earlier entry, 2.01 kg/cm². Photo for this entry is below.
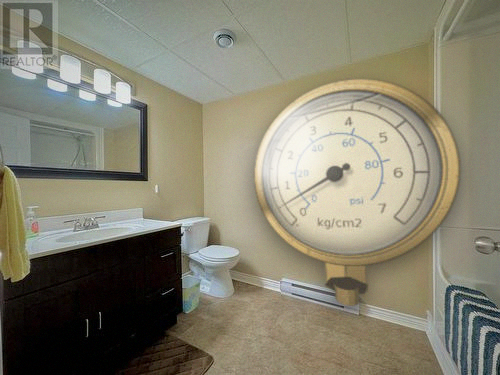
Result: 0.5 kg/cm²
